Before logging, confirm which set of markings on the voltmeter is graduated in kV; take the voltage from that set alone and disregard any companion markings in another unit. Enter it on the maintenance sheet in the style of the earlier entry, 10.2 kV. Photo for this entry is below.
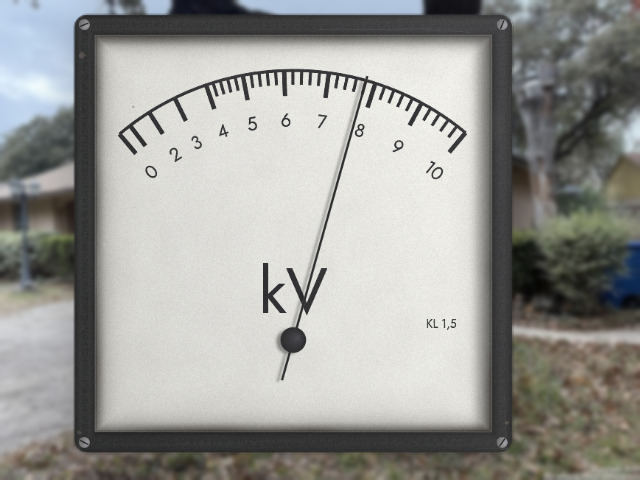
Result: 7.8 kV
